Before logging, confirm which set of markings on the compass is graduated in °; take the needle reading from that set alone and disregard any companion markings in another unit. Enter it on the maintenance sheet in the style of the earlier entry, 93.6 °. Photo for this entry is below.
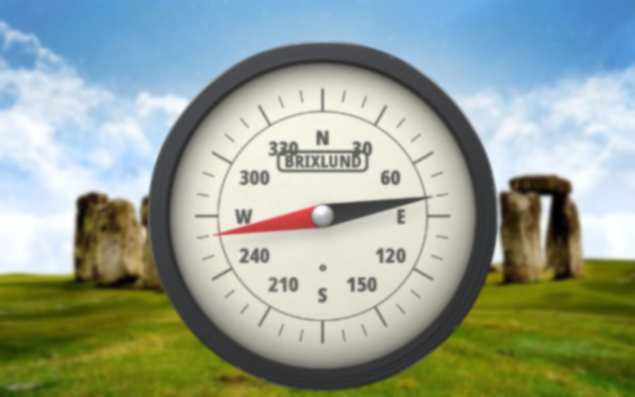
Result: 260 °
